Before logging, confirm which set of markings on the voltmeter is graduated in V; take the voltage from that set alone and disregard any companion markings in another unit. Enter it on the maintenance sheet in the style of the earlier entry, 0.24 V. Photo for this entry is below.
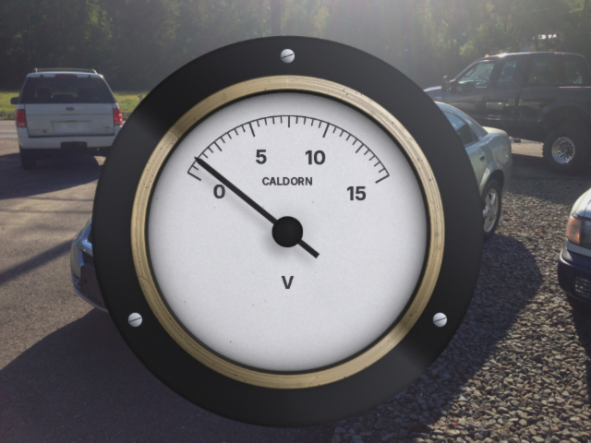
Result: 1 V
